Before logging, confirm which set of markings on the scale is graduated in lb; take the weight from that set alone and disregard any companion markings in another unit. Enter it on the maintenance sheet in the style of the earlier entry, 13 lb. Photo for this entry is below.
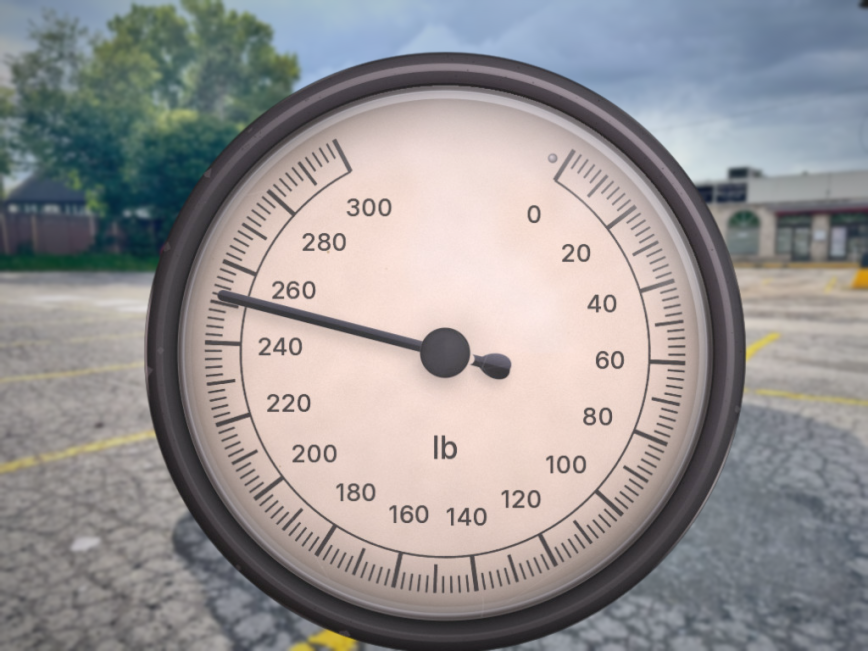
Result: 252 lb
